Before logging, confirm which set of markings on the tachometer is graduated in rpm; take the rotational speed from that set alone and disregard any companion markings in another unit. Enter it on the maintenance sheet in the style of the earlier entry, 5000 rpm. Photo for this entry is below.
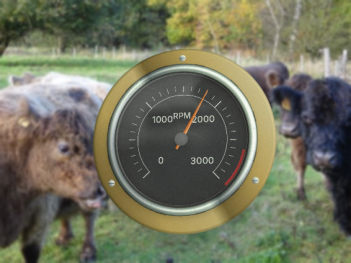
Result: 1800 rpm
